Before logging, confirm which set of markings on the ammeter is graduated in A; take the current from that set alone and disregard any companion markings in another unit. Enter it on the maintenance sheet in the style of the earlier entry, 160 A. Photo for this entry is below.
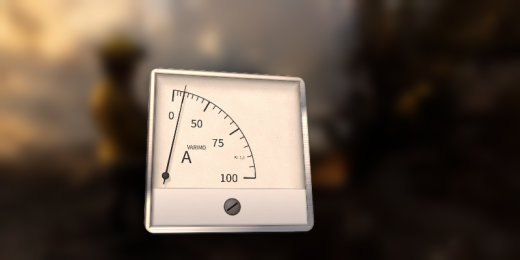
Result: 25 A
